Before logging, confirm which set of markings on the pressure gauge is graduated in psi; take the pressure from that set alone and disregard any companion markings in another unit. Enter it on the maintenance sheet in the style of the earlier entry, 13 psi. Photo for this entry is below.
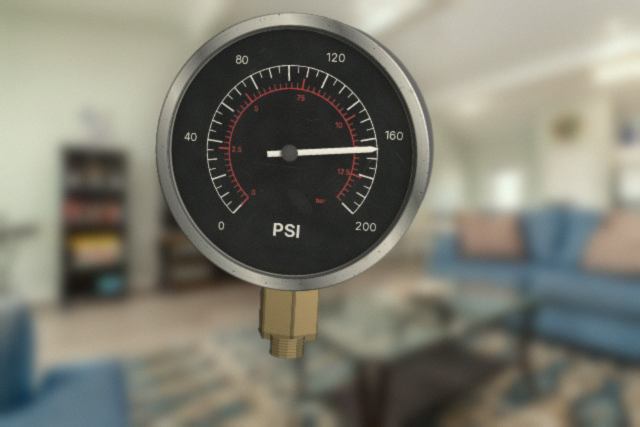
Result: 165 psi
